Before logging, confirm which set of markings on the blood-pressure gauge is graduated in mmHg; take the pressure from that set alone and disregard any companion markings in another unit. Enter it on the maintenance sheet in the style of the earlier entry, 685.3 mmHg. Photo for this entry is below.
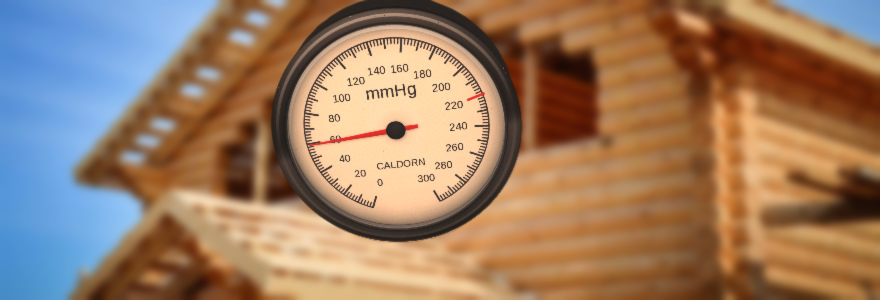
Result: 60 mmHg
